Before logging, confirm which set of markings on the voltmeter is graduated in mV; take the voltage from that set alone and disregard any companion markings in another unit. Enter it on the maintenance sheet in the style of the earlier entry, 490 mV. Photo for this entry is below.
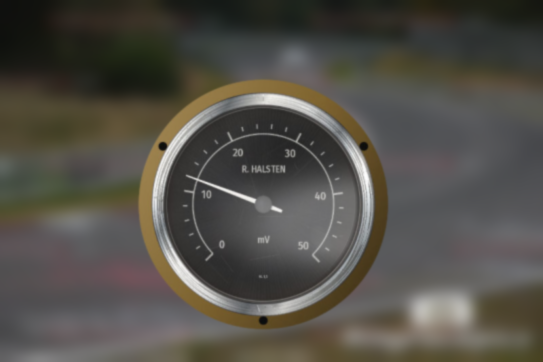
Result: 12 mV
